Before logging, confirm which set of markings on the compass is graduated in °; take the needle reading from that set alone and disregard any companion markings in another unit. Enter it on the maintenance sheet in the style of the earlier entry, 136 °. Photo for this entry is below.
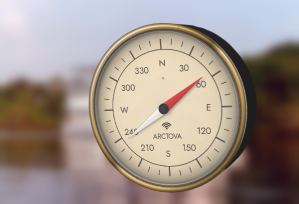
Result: 55 °
